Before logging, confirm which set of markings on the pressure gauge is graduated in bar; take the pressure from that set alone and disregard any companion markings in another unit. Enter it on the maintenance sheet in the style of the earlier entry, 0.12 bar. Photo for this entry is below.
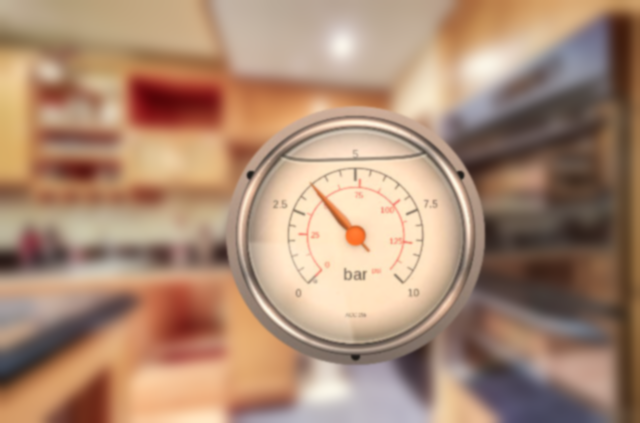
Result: 3.5 bar
